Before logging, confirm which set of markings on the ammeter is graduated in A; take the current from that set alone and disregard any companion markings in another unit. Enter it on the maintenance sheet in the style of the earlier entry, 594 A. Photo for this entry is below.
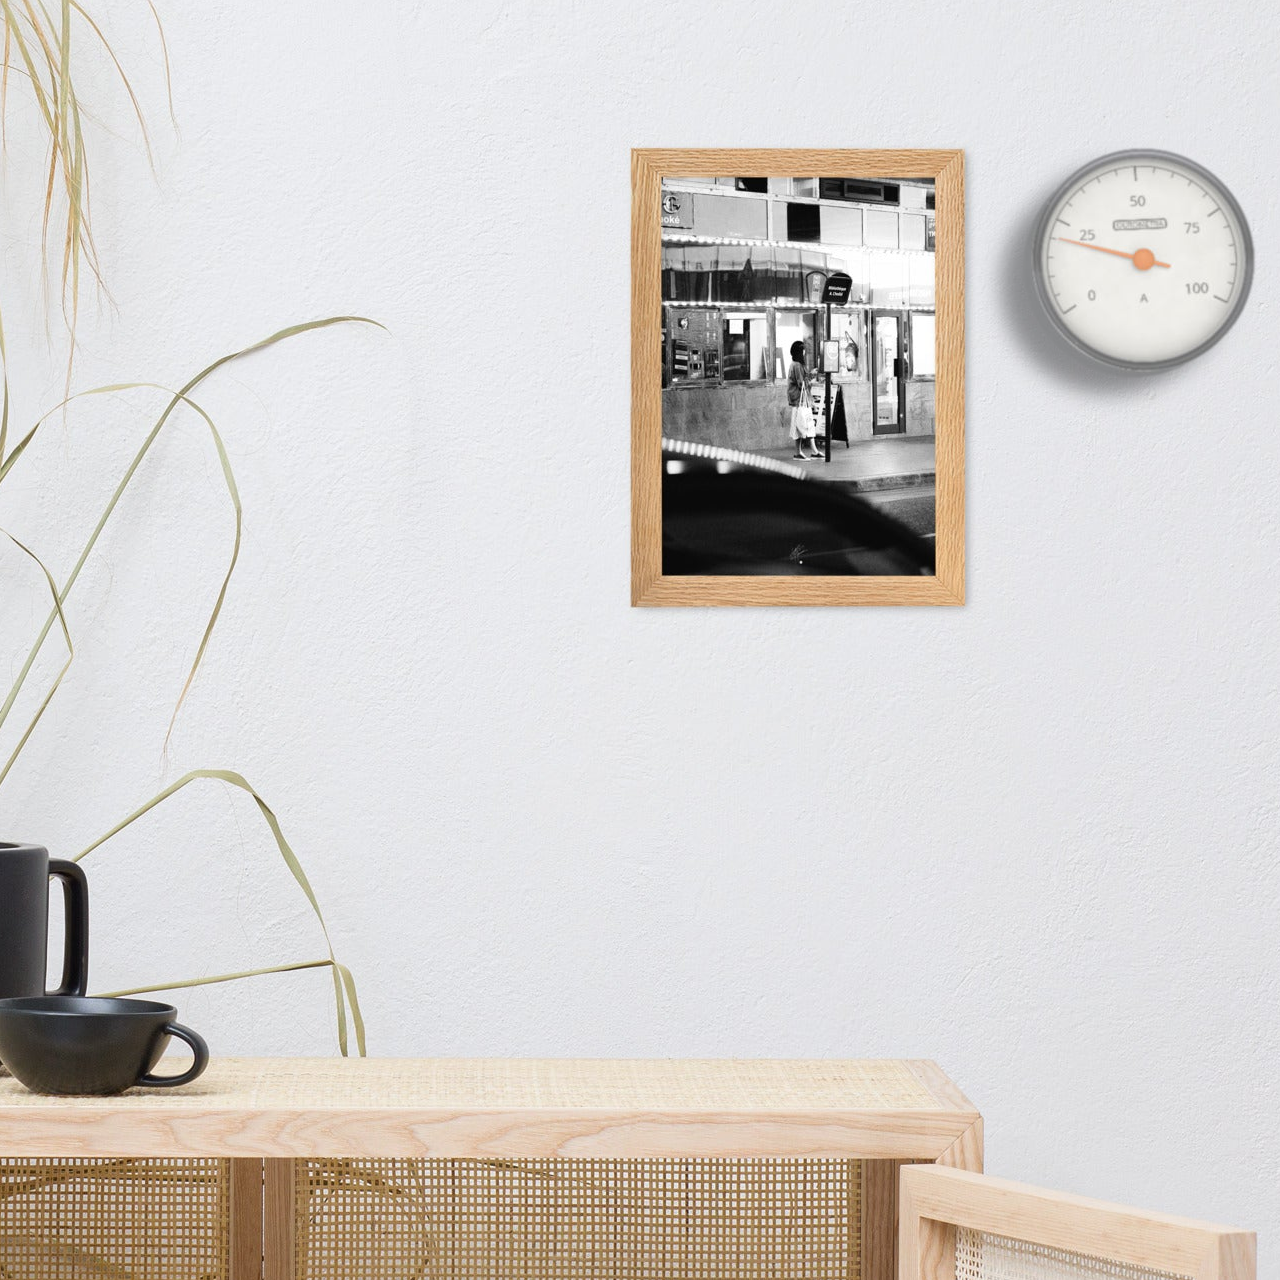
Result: 20 A
